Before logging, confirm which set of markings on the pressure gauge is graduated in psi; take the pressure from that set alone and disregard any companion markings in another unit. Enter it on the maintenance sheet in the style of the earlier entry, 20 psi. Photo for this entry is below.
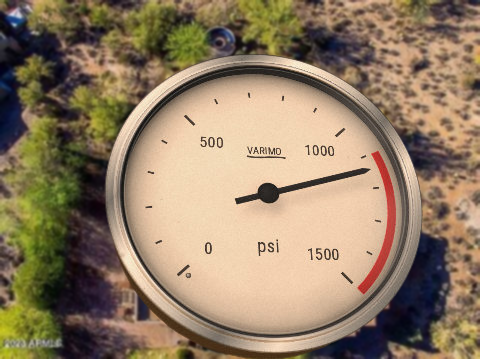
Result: 1150 psi
